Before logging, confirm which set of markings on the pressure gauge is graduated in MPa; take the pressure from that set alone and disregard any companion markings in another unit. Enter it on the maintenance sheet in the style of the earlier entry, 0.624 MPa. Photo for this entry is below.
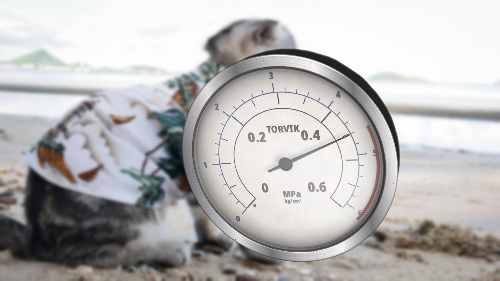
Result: 0.45 MPa
